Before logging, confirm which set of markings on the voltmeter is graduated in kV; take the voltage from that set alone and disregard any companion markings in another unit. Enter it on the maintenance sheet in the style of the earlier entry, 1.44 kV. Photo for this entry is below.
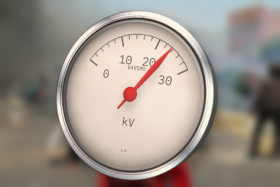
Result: 24 kV
